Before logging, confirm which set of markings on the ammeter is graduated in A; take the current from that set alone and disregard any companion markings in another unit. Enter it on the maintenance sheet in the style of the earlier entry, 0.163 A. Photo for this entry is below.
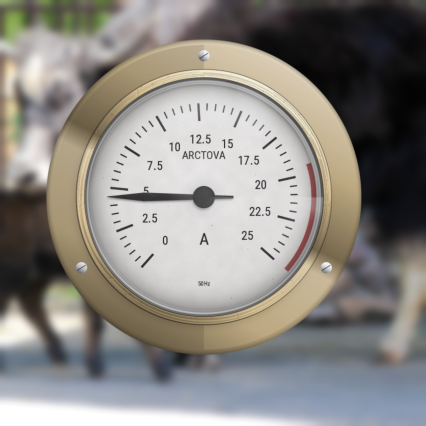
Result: 4.5 A
